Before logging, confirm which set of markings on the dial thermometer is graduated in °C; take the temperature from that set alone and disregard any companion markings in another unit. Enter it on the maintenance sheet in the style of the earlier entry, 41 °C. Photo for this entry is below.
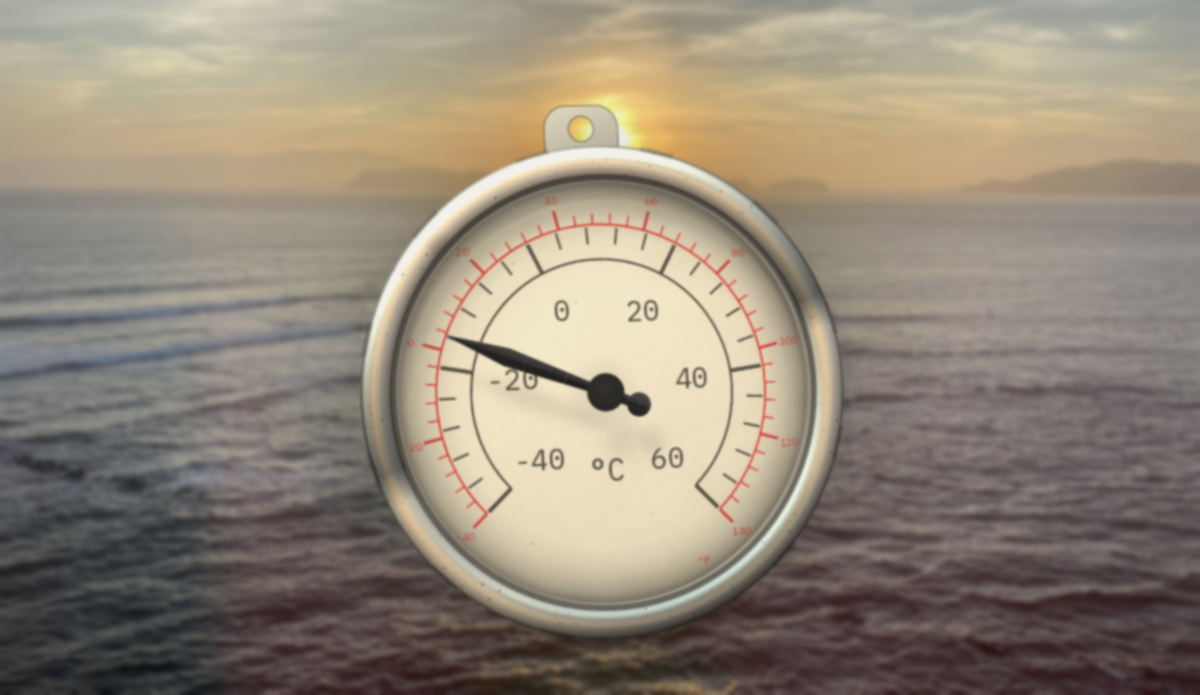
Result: -16 °C
